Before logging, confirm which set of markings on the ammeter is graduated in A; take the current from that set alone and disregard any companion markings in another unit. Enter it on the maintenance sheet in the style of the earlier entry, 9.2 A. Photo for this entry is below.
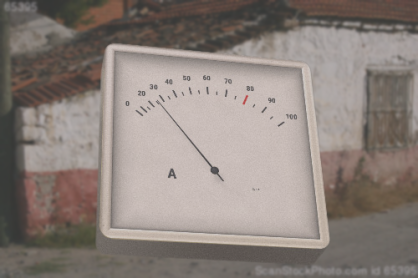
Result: 25 A
